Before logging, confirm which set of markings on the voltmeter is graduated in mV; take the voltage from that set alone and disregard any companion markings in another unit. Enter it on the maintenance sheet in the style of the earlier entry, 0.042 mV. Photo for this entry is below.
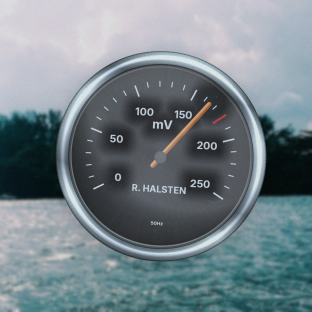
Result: 165 mV
